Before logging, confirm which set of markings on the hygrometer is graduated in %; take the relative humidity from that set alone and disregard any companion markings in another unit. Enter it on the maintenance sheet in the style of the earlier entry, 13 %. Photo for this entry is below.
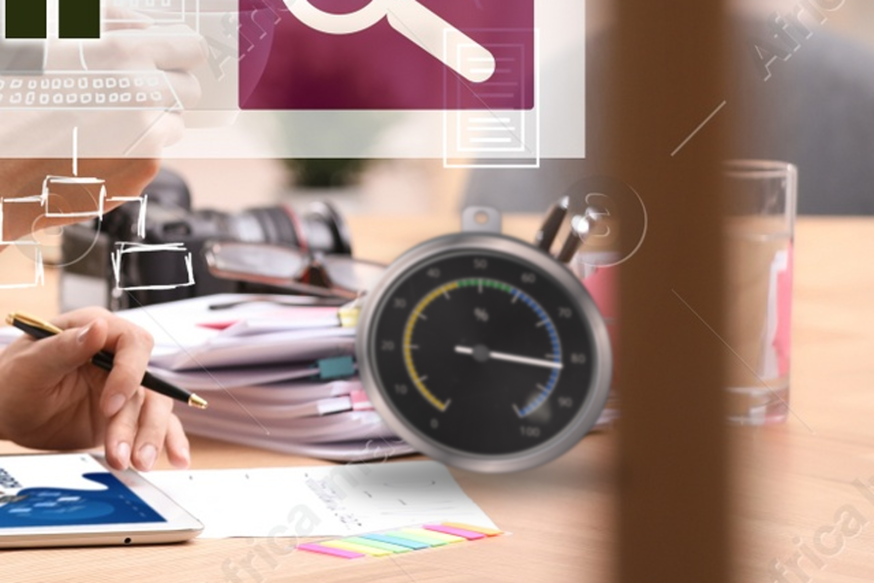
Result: 82 %
